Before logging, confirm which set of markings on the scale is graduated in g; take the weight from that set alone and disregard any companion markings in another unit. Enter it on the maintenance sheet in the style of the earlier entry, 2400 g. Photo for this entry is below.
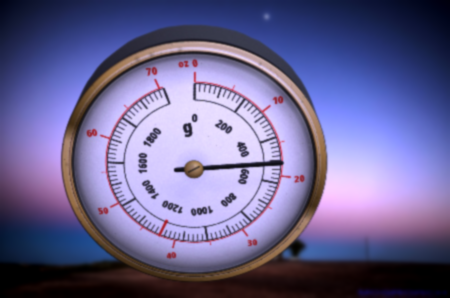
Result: 500 g
